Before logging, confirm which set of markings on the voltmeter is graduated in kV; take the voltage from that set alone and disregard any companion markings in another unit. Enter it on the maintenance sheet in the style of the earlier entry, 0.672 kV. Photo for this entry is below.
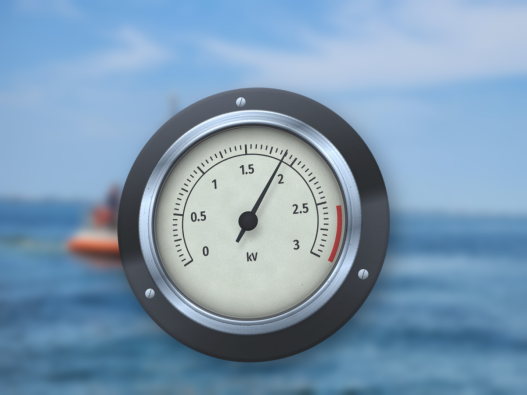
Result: 1.9 kV
